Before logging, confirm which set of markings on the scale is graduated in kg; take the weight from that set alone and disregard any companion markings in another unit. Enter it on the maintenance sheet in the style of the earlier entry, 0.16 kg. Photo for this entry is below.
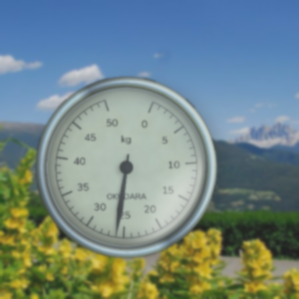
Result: 26 kg
